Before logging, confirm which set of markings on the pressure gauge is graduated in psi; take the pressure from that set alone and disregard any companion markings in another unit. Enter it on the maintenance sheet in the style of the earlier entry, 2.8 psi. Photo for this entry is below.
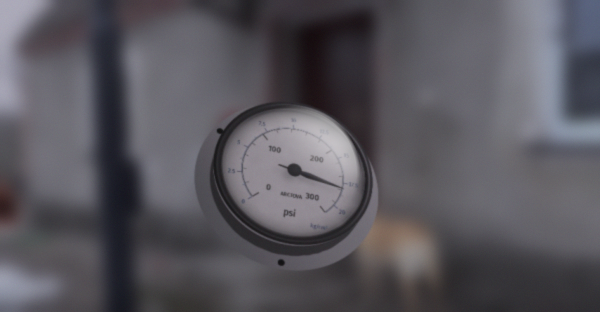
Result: 260 psi
